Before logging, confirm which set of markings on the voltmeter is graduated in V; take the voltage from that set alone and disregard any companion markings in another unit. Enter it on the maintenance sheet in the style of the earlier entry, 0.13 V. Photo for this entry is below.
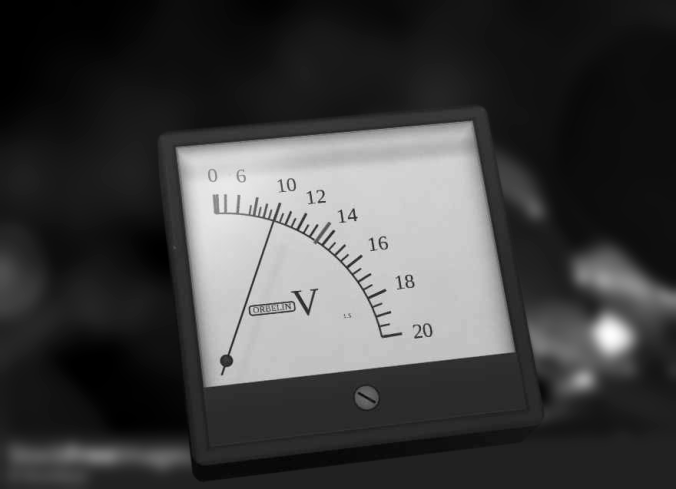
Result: 10 V
